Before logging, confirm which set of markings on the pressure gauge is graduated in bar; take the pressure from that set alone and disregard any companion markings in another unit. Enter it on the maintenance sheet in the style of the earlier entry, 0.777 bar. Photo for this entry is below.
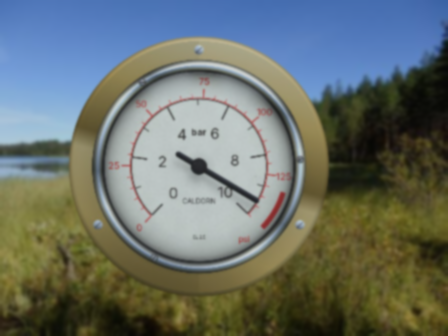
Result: 9.5 bar
